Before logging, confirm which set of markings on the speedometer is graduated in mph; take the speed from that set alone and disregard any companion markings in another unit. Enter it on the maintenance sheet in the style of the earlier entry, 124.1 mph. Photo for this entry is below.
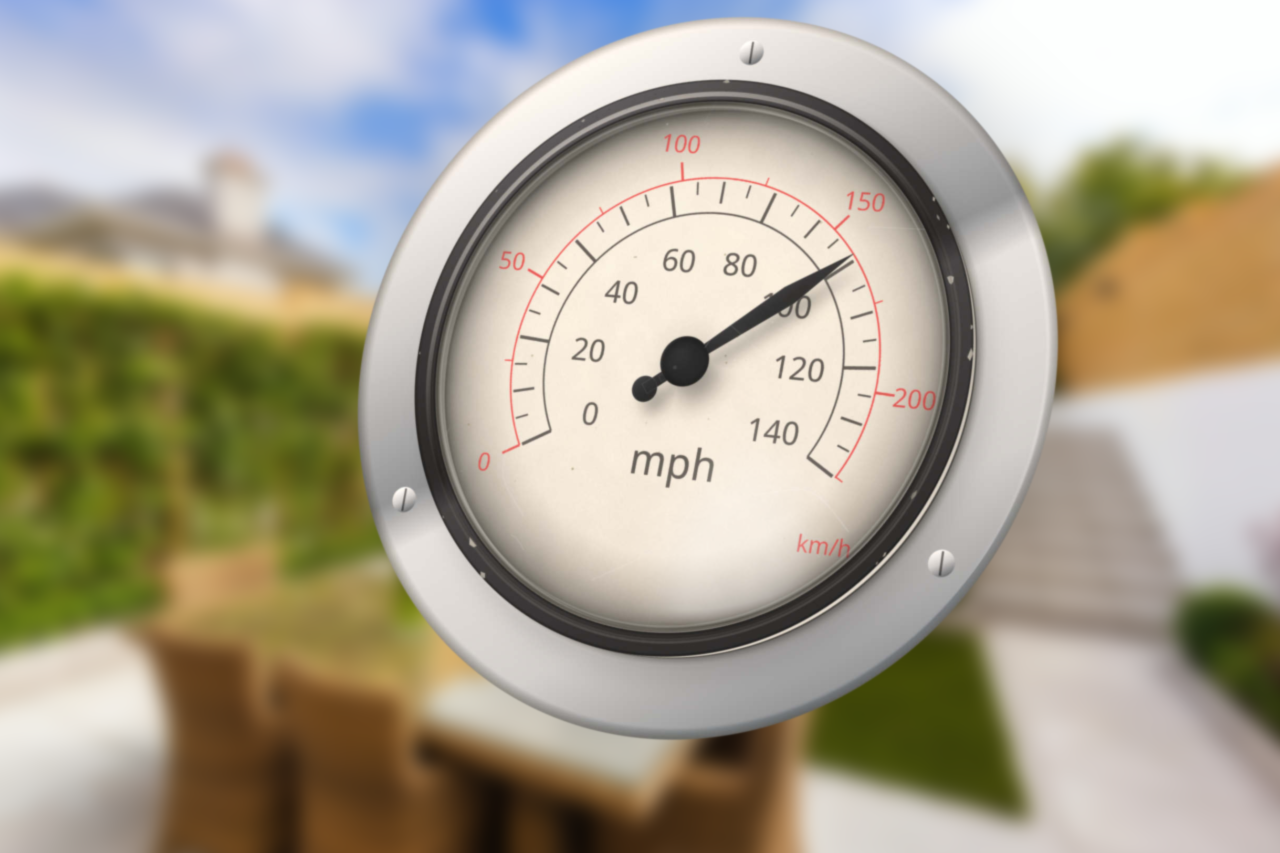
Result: 100 mph
